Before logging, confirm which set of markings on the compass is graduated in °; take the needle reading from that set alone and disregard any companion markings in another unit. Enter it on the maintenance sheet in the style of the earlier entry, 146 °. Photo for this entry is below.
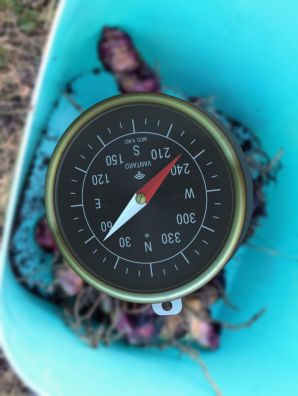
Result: 230 °
